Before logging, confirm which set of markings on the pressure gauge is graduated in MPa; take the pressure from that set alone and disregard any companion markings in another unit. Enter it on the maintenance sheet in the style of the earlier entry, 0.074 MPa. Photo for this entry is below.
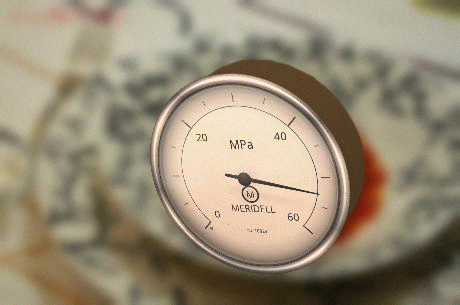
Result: 52.5 MPa
